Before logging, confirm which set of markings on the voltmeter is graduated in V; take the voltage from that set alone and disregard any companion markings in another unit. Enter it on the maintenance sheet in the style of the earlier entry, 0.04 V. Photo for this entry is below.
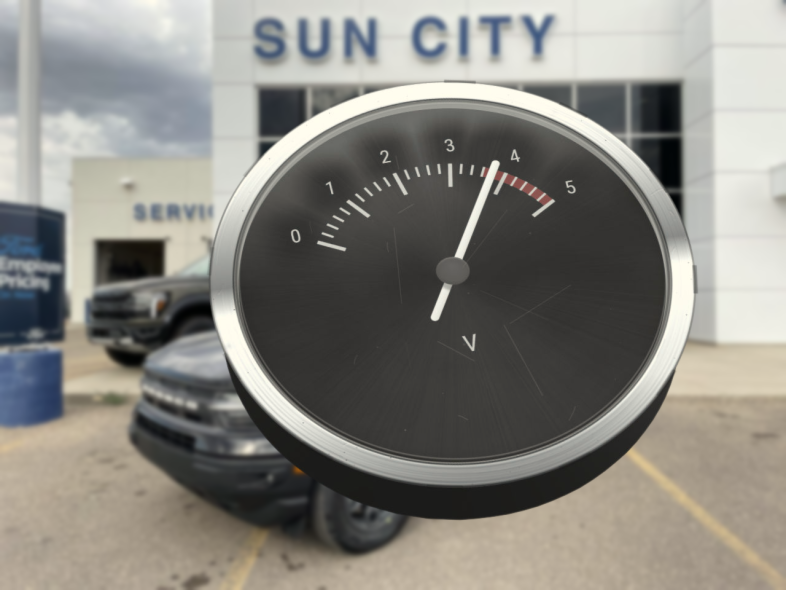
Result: 3.8 V
